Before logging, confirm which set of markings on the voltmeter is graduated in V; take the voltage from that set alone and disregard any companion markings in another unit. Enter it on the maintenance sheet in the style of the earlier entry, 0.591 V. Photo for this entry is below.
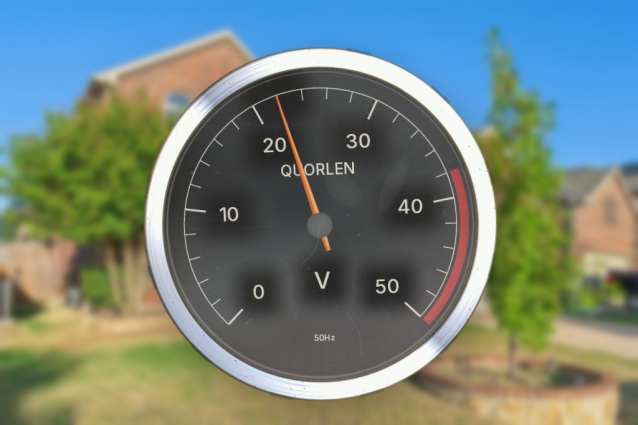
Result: 22 V
